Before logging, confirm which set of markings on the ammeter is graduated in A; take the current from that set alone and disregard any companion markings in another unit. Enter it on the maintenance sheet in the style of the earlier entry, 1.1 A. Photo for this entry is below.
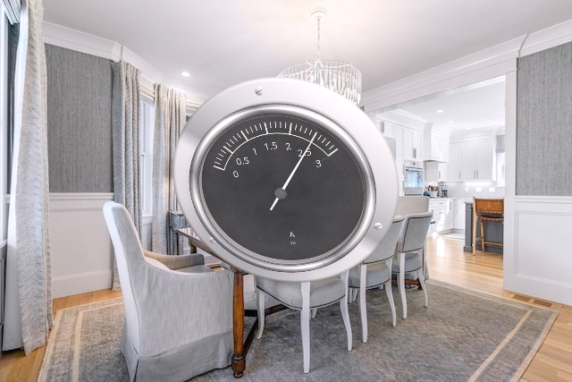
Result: 2.5 A
